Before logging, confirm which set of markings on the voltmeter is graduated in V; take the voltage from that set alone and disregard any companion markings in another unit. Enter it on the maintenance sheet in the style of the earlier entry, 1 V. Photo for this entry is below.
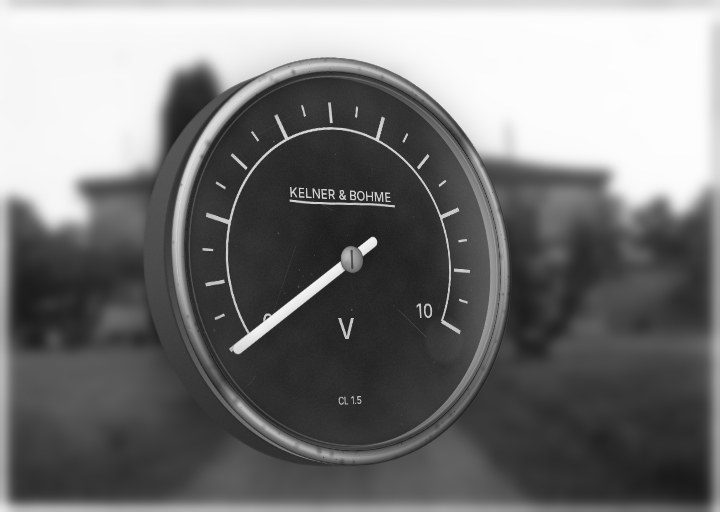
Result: 0 V
